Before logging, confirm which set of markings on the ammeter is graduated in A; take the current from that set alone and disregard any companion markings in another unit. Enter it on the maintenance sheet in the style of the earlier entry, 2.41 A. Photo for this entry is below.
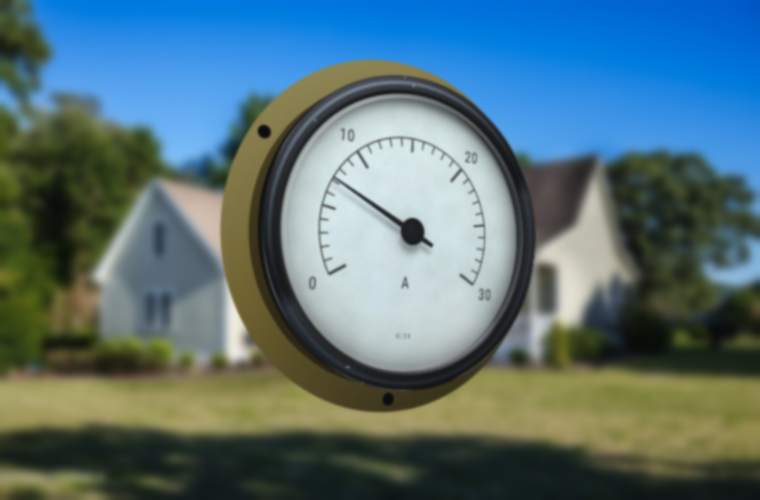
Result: 7 A
